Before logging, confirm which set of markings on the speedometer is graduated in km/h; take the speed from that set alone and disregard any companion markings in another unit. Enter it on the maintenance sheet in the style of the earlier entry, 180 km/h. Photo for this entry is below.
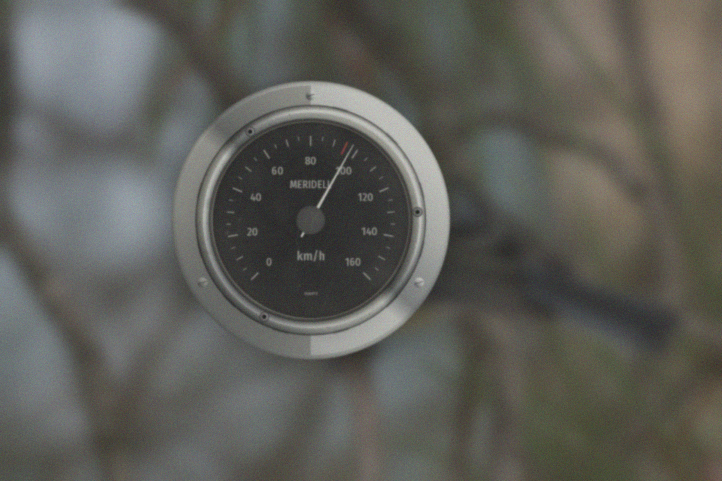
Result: 97.5 km/h
